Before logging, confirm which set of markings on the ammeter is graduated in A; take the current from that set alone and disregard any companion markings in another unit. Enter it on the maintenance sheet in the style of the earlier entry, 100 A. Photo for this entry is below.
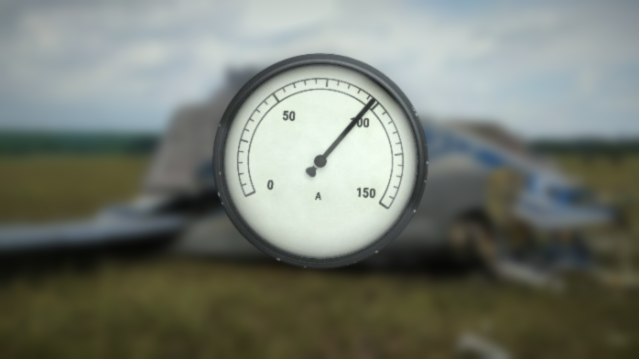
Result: 97.5 A
